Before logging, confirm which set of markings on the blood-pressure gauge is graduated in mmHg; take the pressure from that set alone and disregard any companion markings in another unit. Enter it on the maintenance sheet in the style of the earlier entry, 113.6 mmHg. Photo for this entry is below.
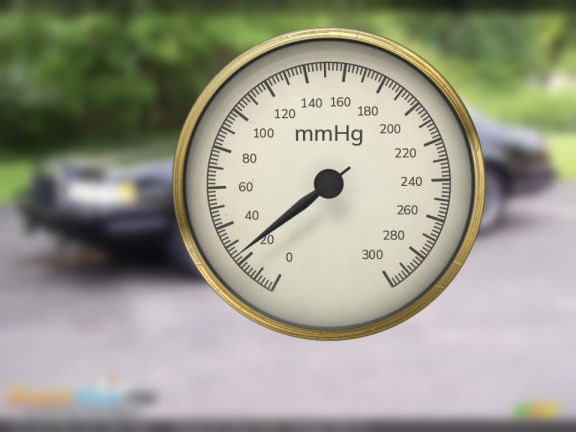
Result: 24 mmHg
